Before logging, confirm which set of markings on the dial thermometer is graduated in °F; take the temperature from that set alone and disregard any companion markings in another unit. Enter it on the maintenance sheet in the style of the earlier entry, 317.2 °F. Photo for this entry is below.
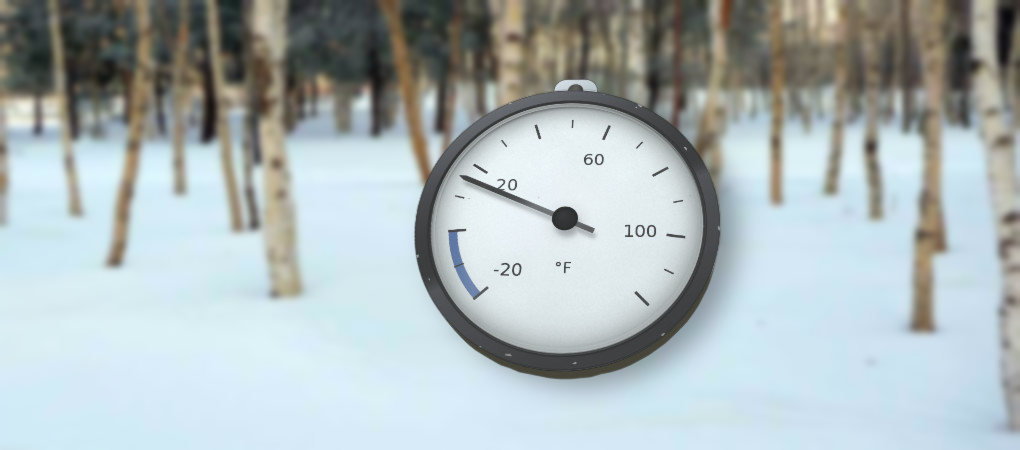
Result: 15 °F
